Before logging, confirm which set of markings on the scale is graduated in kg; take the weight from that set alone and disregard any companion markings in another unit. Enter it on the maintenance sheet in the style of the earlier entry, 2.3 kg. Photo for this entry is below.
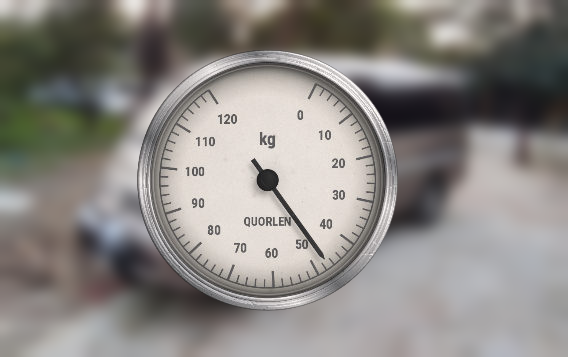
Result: 47 kg
